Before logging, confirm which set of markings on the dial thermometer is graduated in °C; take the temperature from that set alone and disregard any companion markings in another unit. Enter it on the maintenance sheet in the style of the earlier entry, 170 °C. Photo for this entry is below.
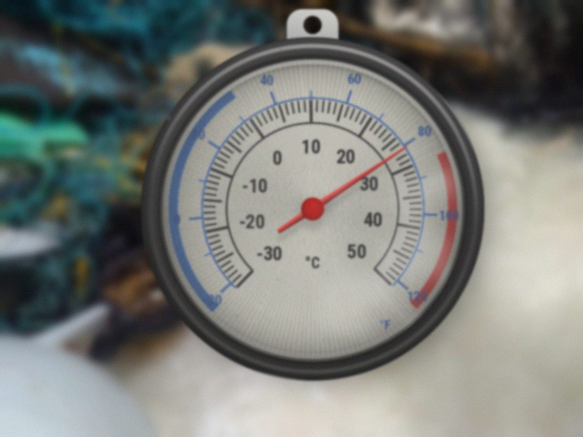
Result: 27 °C
